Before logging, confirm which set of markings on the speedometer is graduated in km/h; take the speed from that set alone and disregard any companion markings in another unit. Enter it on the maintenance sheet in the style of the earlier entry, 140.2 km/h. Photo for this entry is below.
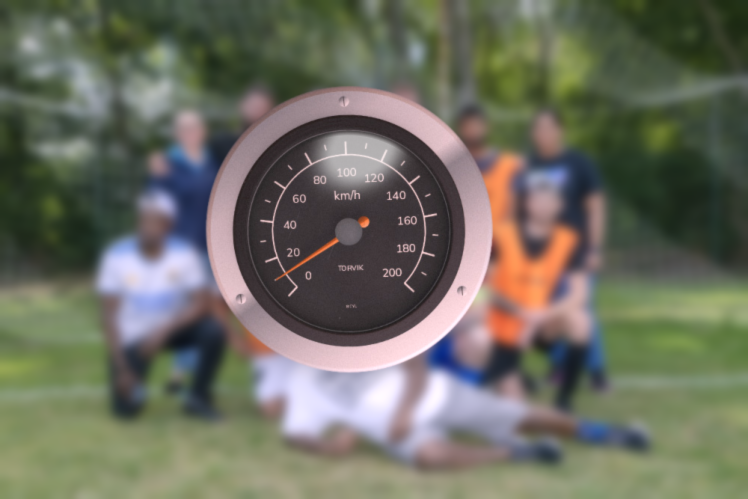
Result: 10 km/h
